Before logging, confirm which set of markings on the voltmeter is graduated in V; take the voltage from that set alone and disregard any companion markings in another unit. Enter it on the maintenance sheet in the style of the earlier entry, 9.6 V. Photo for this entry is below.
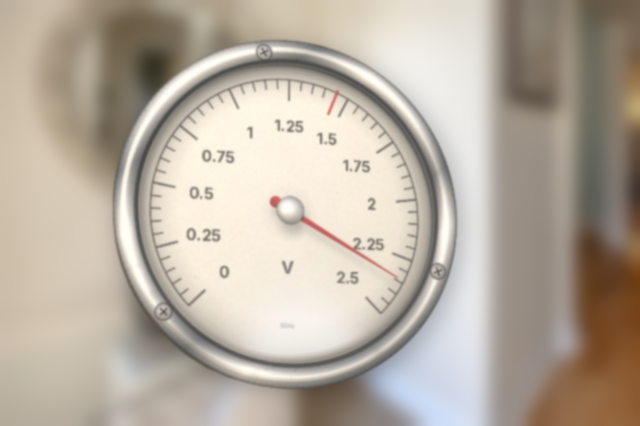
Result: 2.35 V
